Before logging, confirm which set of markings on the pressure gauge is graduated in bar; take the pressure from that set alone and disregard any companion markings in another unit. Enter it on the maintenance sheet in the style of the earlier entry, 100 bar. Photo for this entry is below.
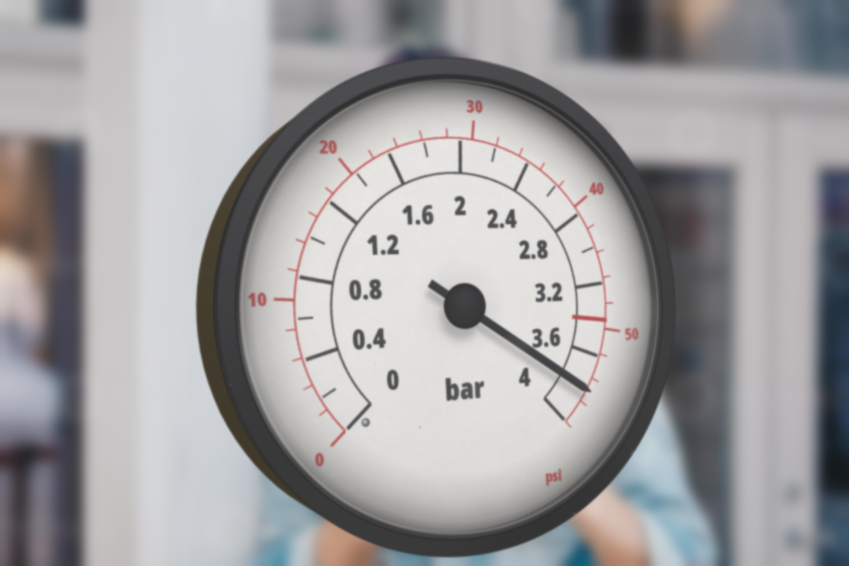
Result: 3.8 bar
